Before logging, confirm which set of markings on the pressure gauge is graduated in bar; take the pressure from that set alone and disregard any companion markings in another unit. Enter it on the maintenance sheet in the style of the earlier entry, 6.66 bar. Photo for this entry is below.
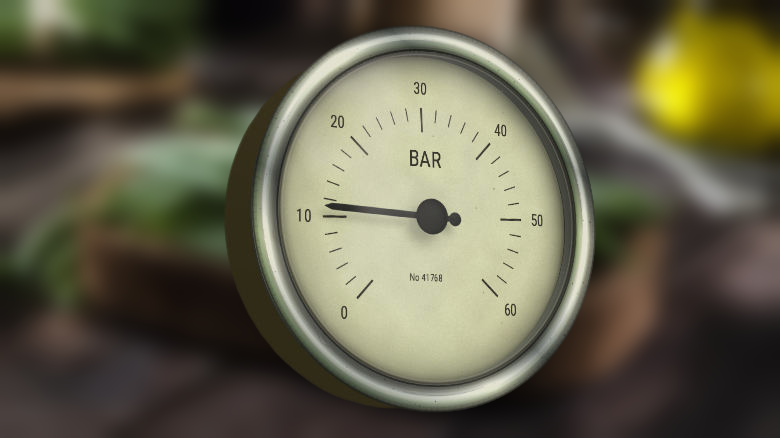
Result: 11 bar
